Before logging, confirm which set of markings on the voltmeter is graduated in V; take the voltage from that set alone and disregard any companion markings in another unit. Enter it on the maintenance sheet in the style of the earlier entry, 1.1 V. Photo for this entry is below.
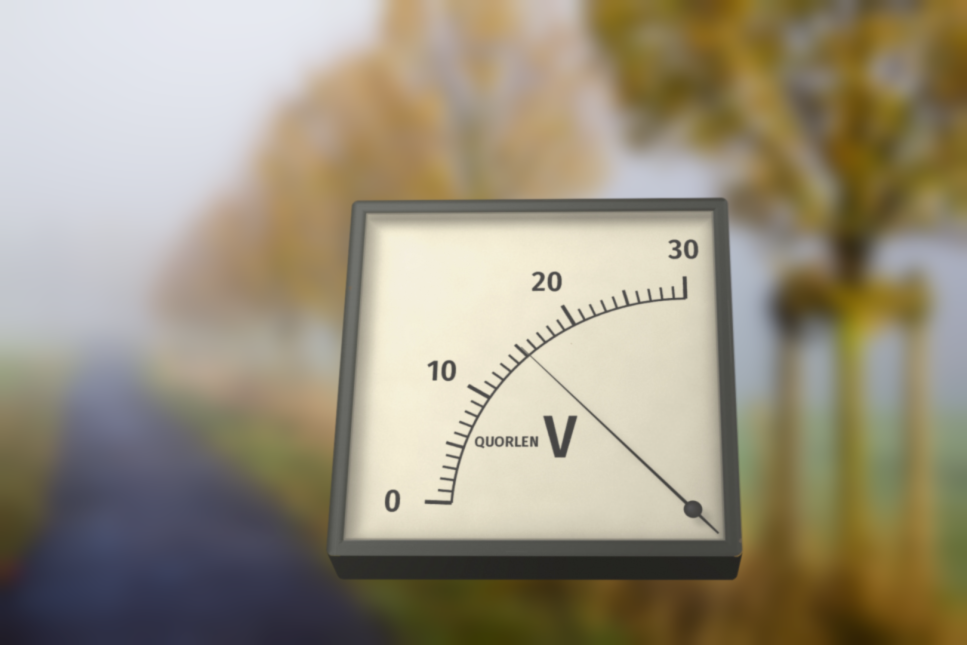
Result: 15 V
